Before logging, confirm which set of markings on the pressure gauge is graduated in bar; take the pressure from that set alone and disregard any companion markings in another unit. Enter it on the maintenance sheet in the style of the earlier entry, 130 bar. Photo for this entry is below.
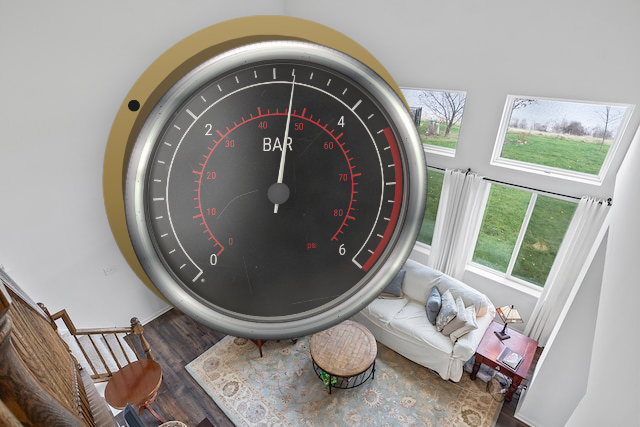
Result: 3.2 bar
